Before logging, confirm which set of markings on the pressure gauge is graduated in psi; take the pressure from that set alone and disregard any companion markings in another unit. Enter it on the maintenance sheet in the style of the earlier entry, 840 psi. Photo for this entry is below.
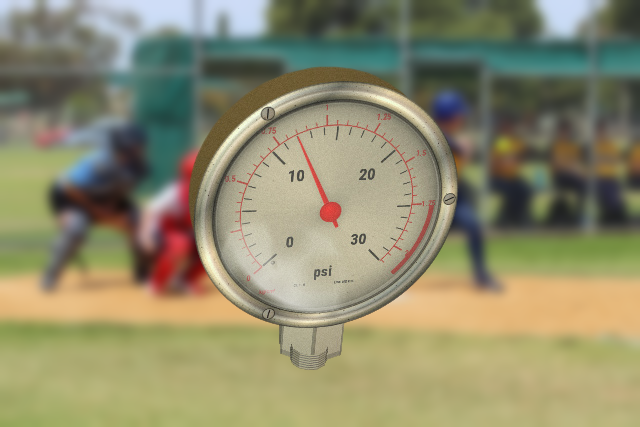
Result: 12 psi
